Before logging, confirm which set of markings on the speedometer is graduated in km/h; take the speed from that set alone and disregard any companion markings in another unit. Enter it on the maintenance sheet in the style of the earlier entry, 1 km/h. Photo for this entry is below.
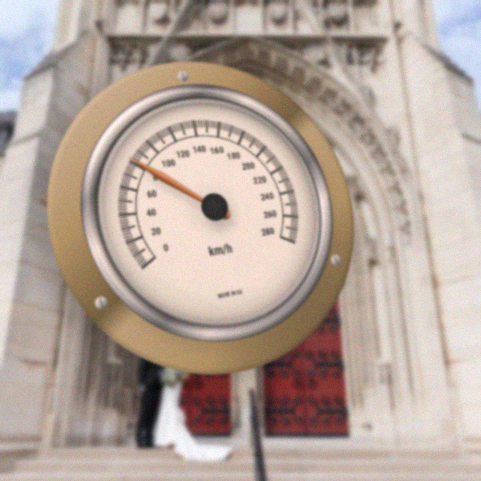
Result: 80 km/h
